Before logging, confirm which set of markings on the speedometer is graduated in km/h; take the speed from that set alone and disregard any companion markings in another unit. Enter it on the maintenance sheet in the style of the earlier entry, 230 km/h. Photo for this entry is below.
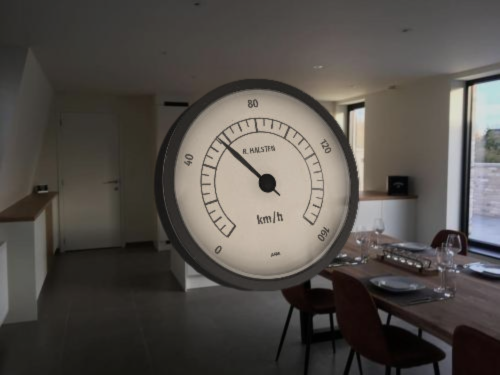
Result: 55 km/h
